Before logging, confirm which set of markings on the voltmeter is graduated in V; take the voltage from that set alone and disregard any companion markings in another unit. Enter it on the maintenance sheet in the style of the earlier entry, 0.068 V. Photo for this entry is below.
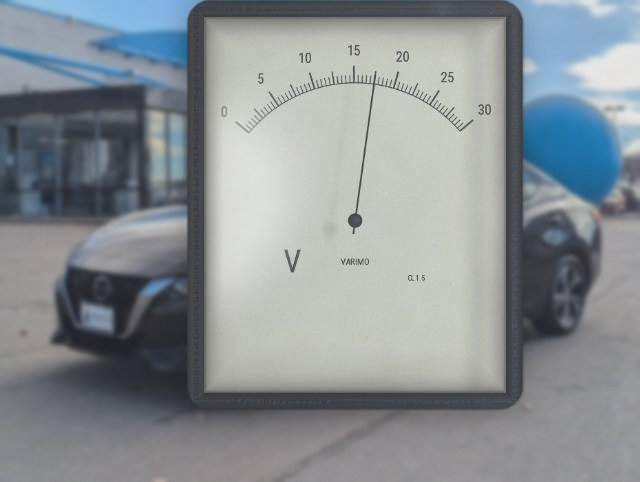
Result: 17.5 V
